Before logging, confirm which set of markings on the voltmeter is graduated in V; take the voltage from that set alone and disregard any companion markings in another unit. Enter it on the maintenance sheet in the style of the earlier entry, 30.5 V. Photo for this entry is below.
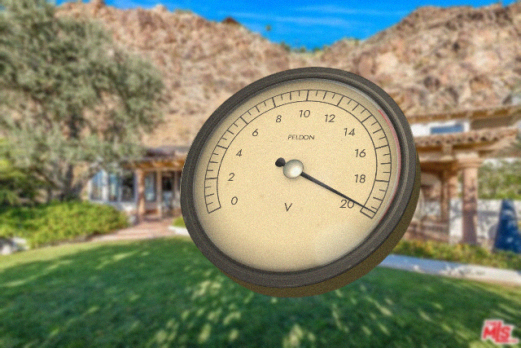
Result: 19.75 V
